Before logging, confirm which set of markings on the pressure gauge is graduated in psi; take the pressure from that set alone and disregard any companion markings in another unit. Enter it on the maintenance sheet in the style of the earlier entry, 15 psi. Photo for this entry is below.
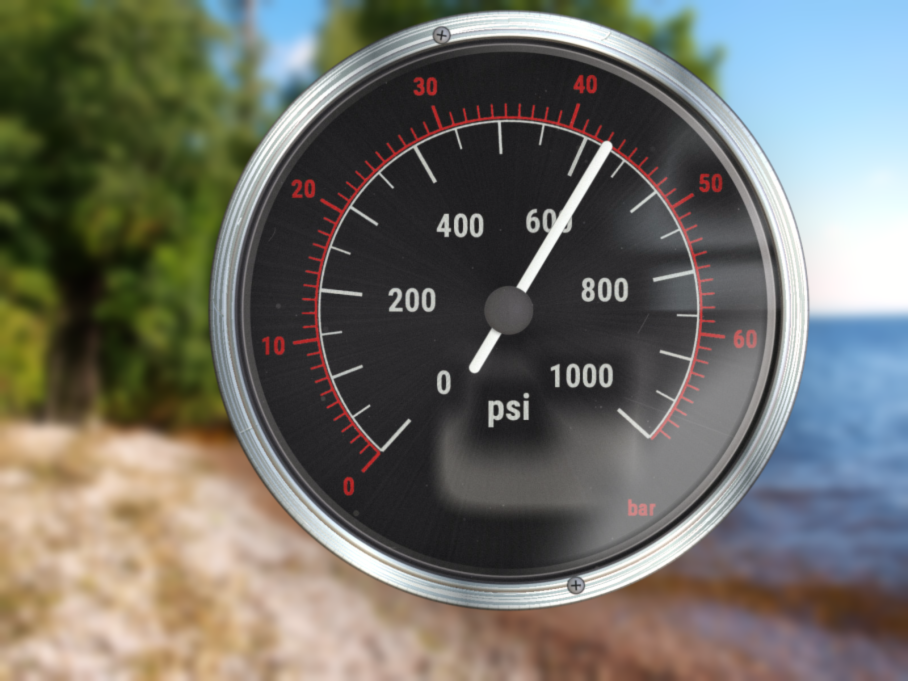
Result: 625 psi
